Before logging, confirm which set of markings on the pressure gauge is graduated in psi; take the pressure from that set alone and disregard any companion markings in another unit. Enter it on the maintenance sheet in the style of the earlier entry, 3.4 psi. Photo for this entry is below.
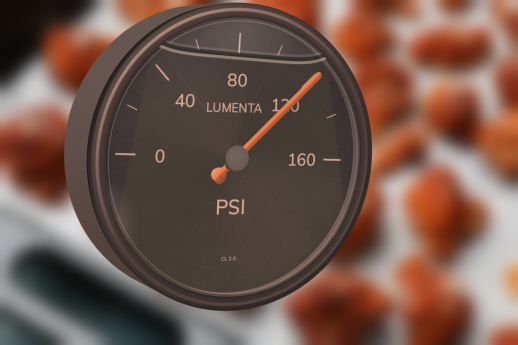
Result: 120 psi
